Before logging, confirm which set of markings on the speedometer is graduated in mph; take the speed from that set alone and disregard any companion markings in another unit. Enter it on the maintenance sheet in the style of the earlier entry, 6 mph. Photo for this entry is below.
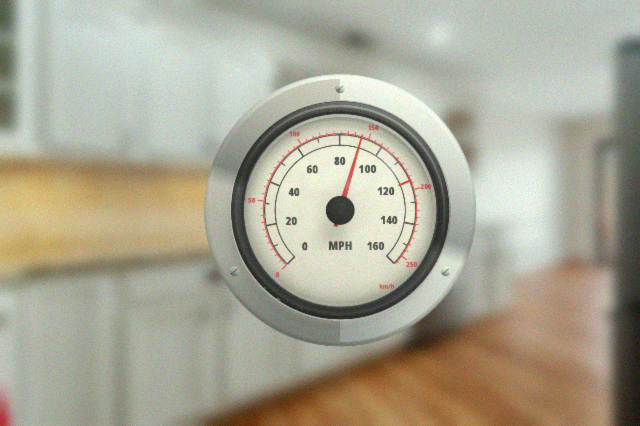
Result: 90 mph
